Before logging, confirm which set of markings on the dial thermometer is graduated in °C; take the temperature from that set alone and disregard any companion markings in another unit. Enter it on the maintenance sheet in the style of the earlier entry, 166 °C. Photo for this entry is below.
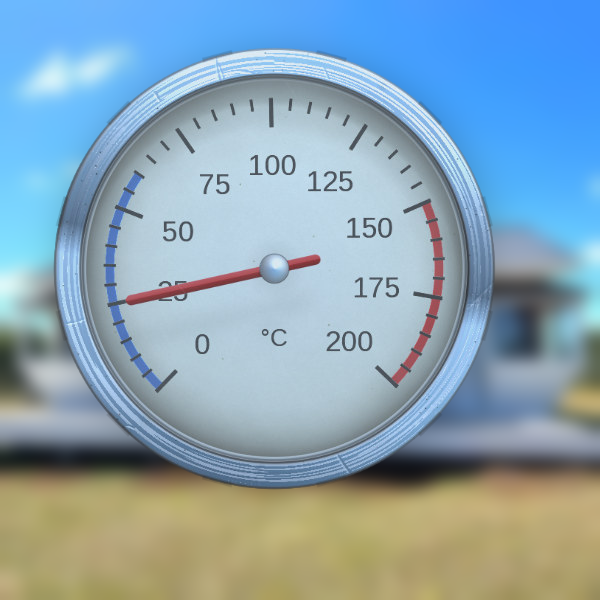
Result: 25 °C
